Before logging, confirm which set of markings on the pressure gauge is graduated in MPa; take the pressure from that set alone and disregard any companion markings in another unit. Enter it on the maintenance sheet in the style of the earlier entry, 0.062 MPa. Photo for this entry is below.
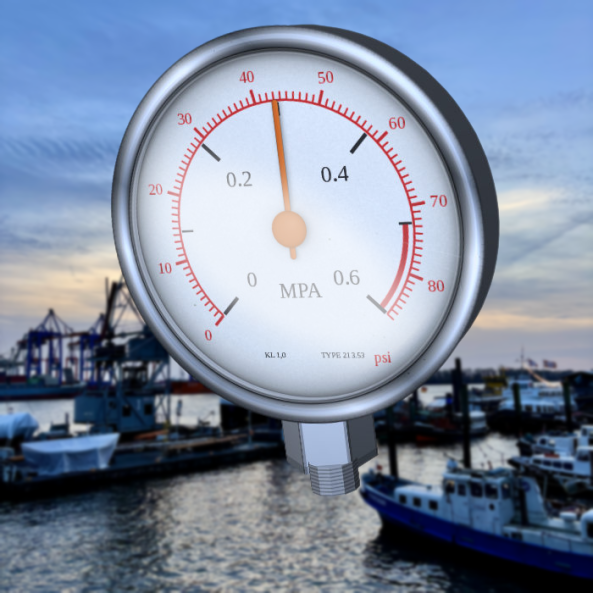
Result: 0.3 MPa
